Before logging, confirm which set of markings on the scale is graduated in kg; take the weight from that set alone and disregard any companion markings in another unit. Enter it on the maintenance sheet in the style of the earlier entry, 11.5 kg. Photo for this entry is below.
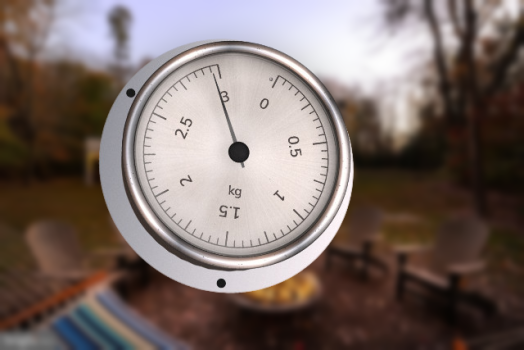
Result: 2.95 kg
